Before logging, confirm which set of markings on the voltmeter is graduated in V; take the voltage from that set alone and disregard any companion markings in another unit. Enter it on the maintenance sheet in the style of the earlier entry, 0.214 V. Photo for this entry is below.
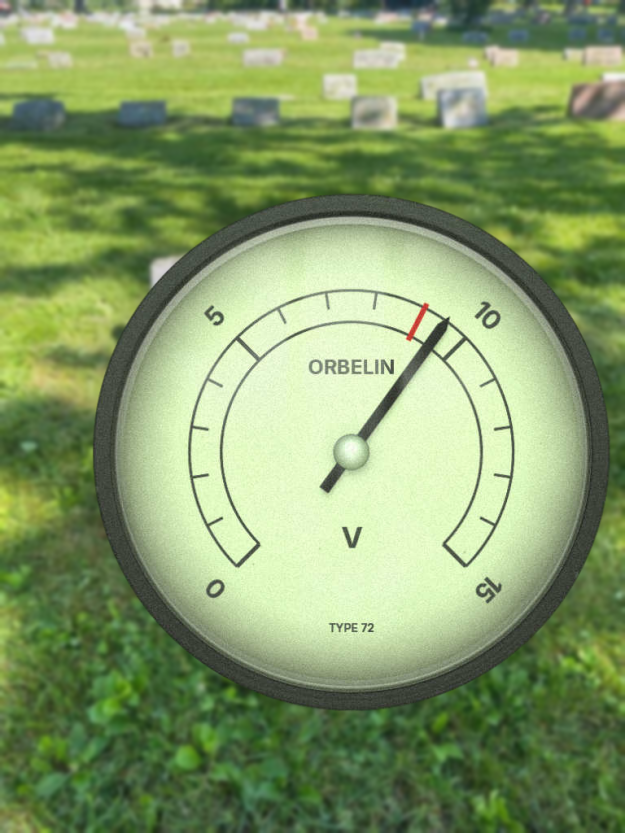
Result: 9.5 V
